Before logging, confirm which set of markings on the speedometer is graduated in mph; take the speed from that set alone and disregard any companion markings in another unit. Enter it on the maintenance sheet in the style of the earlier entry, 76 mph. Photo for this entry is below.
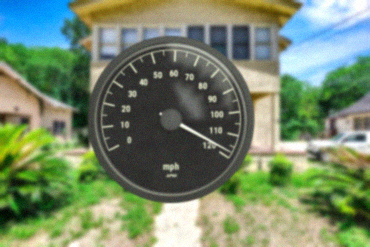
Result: 117.5 mph
